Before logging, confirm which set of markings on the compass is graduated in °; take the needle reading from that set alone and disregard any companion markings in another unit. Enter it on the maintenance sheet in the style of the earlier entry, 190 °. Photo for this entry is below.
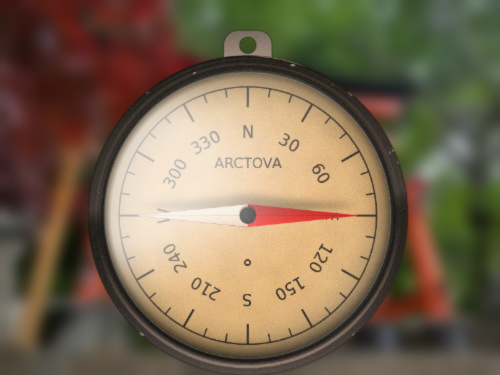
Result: 90 °
